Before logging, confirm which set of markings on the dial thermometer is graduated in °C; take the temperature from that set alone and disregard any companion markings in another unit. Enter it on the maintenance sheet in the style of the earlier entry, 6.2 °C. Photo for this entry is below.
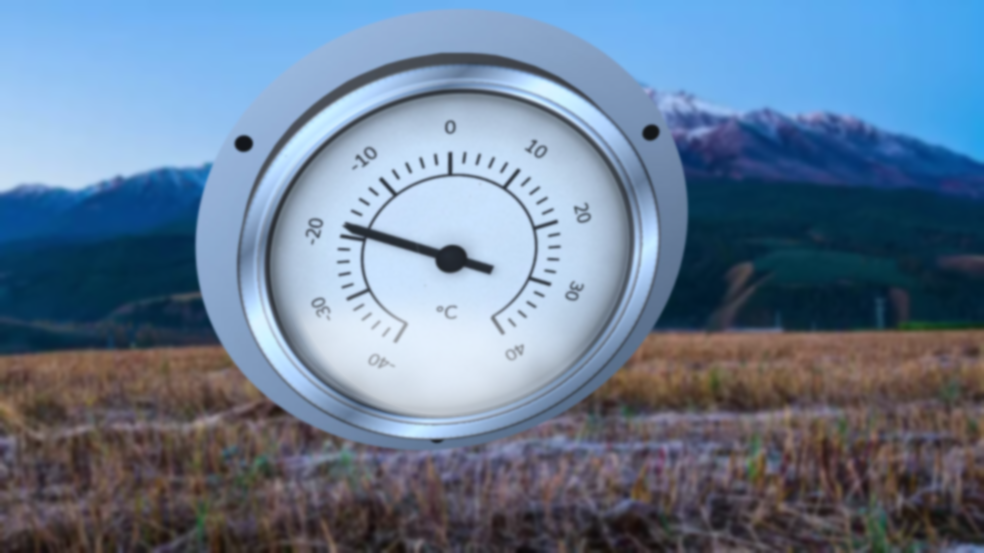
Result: -18 °C
